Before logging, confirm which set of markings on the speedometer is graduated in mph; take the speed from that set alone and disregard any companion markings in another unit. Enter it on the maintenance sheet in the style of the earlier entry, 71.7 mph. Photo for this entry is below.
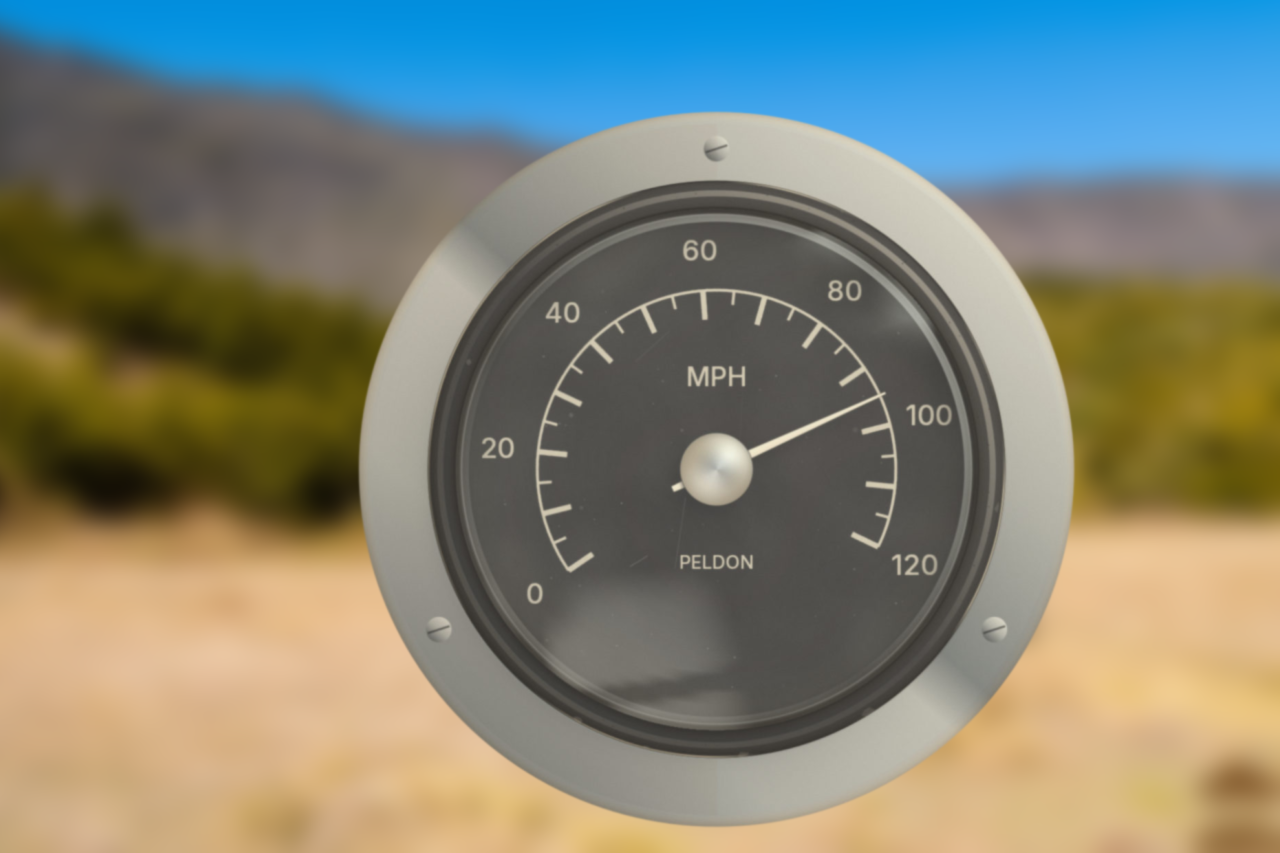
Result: 95 mph
